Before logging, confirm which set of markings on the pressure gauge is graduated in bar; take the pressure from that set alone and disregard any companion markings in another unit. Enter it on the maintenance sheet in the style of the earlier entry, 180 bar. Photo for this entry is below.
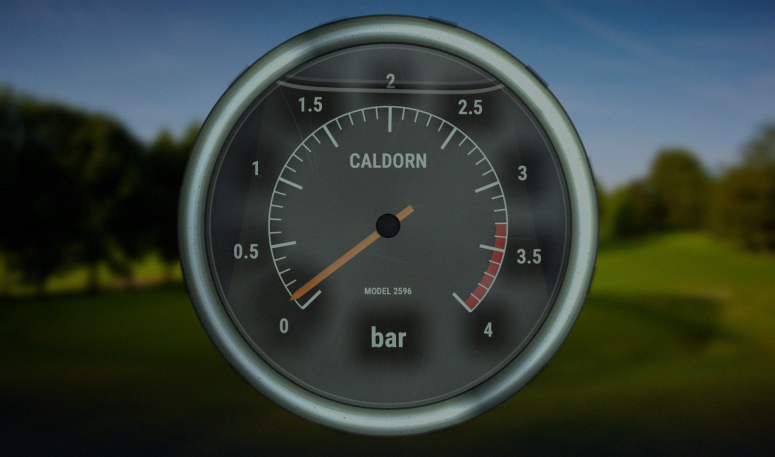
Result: 0.1 bar
